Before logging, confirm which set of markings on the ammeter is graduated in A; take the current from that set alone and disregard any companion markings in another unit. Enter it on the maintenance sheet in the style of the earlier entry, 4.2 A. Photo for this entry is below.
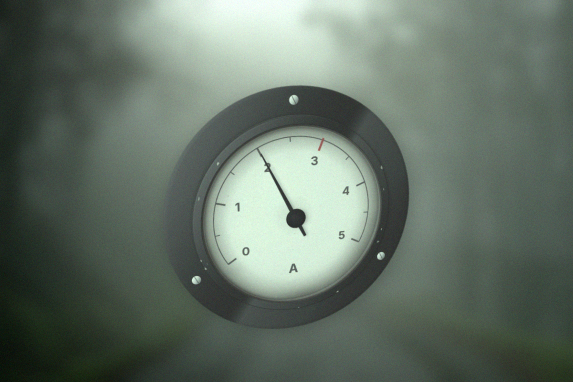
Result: 2 A
